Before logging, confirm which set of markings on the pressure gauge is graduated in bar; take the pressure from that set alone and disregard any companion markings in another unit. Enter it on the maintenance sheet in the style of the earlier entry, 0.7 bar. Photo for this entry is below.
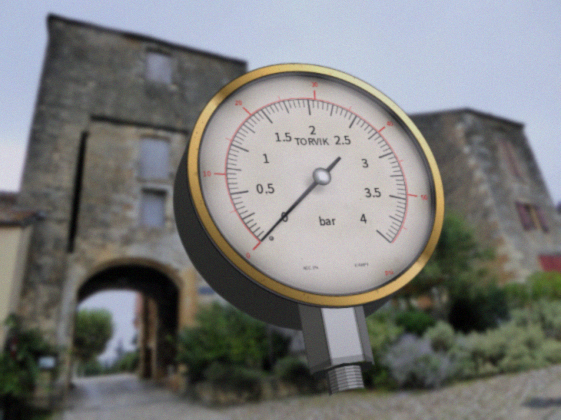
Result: 0 bar
